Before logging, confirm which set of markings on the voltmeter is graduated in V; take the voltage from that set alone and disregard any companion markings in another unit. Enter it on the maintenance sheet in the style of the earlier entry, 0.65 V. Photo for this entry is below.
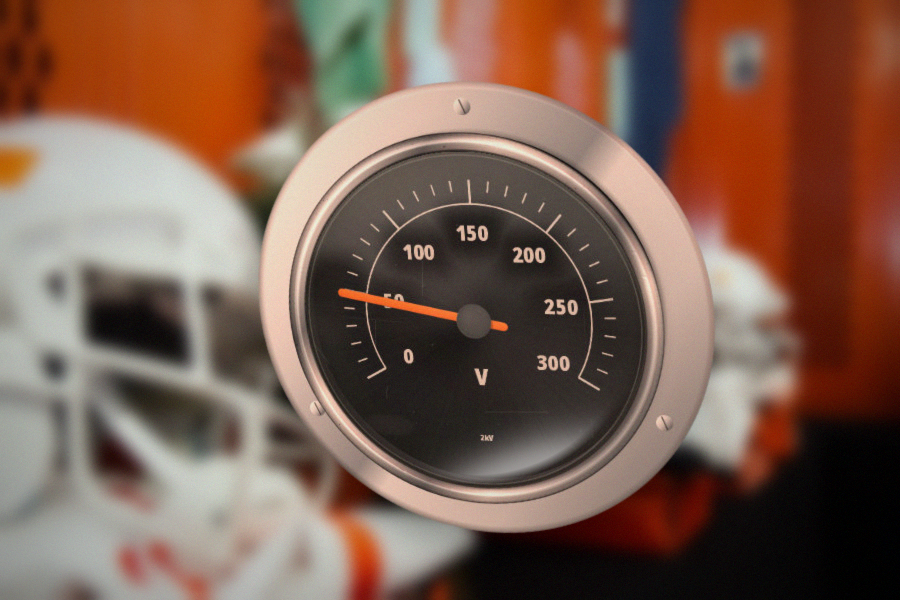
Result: 50 V
